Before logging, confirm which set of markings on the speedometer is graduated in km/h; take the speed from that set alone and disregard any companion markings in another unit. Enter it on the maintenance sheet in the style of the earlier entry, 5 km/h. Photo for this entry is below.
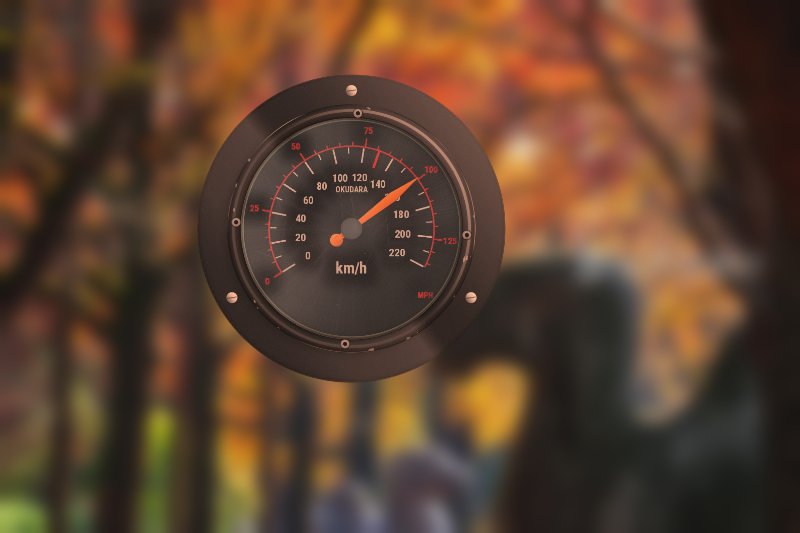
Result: 160 km/h
